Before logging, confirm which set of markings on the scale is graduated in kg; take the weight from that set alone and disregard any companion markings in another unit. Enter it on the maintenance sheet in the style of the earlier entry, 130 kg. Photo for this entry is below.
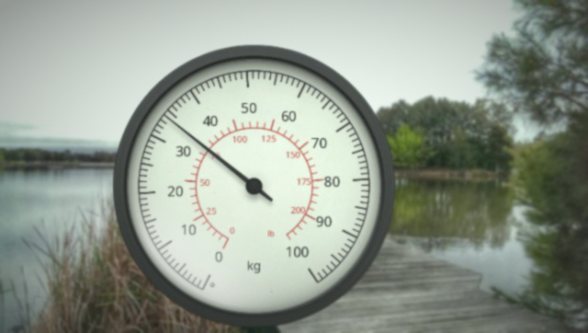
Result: 34 kg
